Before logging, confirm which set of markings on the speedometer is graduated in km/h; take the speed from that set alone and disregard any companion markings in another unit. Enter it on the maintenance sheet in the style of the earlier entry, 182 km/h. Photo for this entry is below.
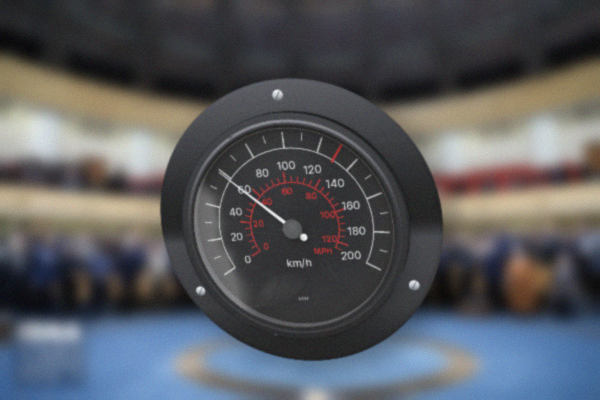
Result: 60 km/h
